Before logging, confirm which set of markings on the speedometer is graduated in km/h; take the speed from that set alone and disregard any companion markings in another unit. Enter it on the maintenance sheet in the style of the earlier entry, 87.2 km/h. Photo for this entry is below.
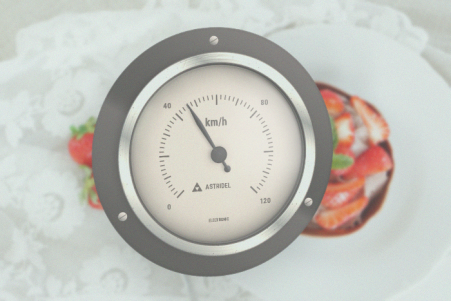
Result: 46 km/h
